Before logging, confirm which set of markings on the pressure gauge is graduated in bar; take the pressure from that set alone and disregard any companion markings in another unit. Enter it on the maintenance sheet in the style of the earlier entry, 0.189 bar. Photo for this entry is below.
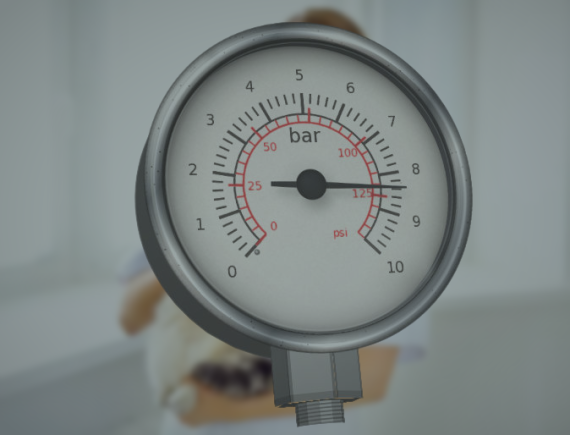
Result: 8.4 bar
